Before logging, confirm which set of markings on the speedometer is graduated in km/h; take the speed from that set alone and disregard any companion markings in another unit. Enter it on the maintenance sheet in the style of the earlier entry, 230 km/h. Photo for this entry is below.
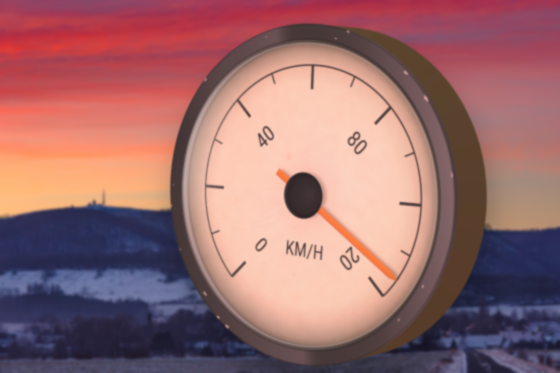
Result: 115 km/h
